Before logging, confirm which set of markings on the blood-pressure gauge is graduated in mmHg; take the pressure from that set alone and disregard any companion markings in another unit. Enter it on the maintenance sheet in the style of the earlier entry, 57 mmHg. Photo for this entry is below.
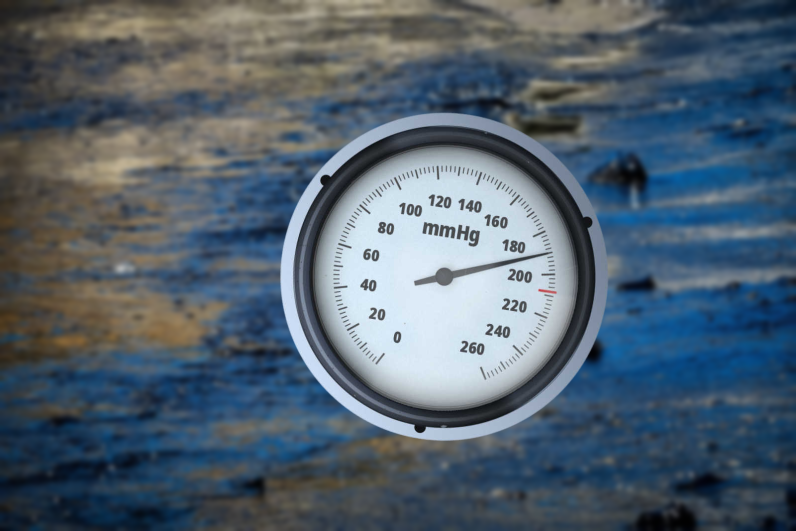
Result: 190 mmHg
